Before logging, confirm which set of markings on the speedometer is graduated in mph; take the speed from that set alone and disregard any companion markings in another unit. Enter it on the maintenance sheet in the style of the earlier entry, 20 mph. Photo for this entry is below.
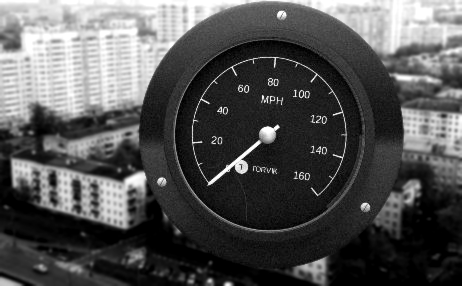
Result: 0 mph
